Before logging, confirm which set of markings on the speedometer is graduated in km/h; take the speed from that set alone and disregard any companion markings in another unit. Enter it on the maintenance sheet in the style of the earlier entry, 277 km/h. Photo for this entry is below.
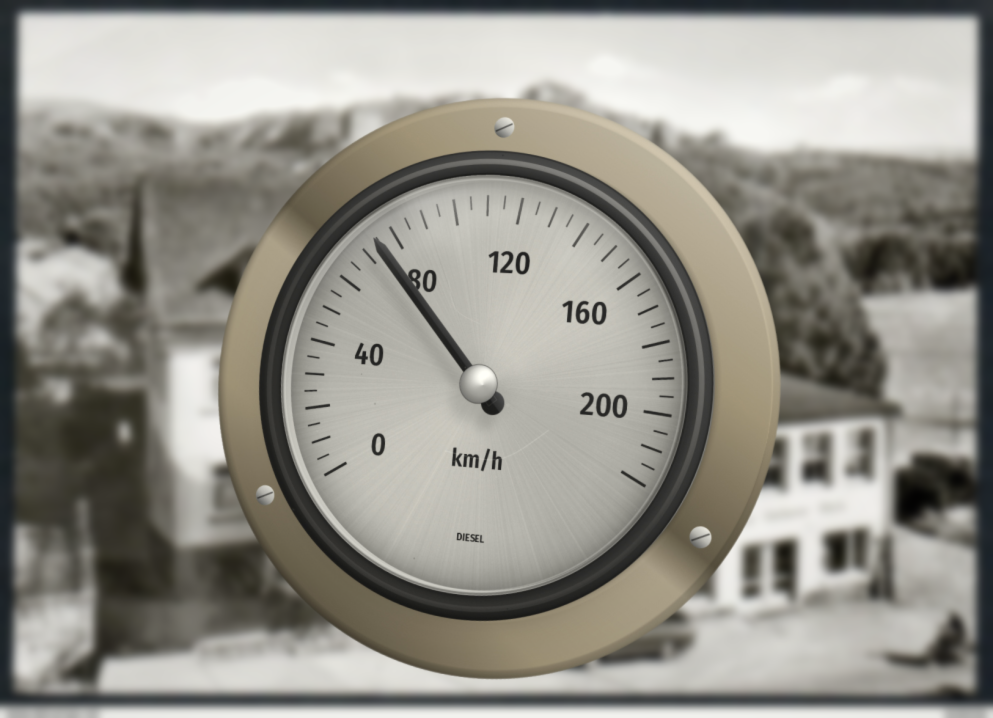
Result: 75 km/h
